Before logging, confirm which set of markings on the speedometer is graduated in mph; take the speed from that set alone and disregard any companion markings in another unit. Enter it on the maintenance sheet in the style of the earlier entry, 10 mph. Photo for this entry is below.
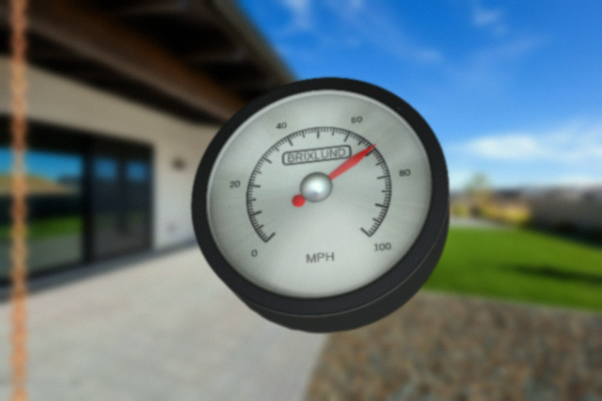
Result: 70 mph
